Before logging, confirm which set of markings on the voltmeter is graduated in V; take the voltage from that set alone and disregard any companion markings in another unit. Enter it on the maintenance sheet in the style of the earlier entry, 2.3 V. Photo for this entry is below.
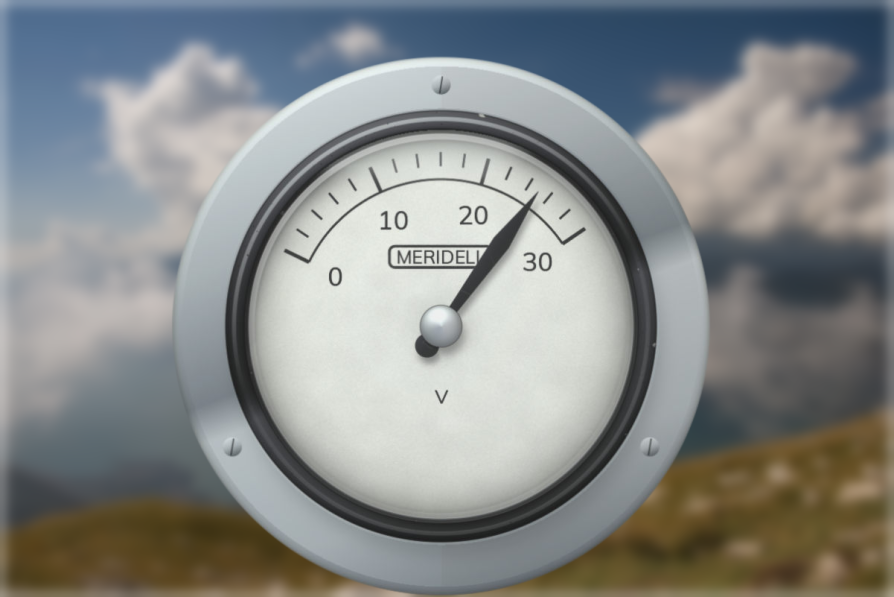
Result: 25 V
